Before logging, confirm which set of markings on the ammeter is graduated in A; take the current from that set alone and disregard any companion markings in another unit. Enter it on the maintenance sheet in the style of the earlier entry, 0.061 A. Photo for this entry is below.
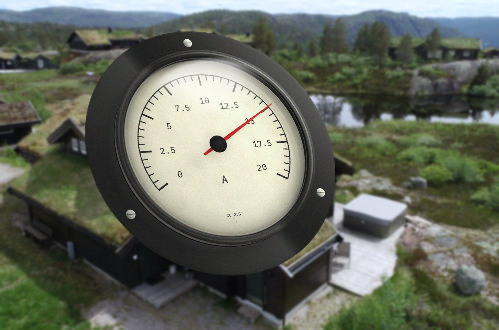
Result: 15 A
